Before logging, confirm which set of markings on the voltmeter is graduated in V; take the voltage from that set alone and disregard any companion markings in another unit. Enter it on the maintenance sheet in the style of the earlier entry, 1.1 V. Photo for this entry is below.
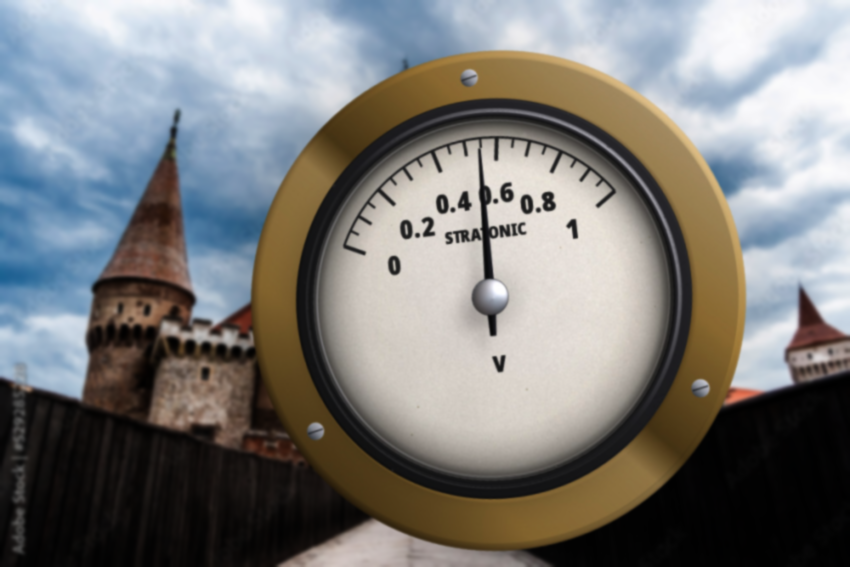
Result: 0.55 V
